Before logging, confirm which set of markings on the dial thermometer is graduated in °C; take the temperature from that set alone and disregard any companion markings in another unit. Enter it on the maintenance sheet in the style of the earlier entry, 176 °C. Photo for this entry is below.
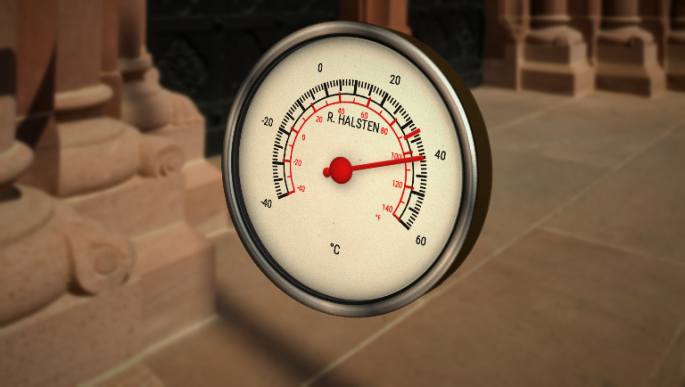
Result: 40 °C
